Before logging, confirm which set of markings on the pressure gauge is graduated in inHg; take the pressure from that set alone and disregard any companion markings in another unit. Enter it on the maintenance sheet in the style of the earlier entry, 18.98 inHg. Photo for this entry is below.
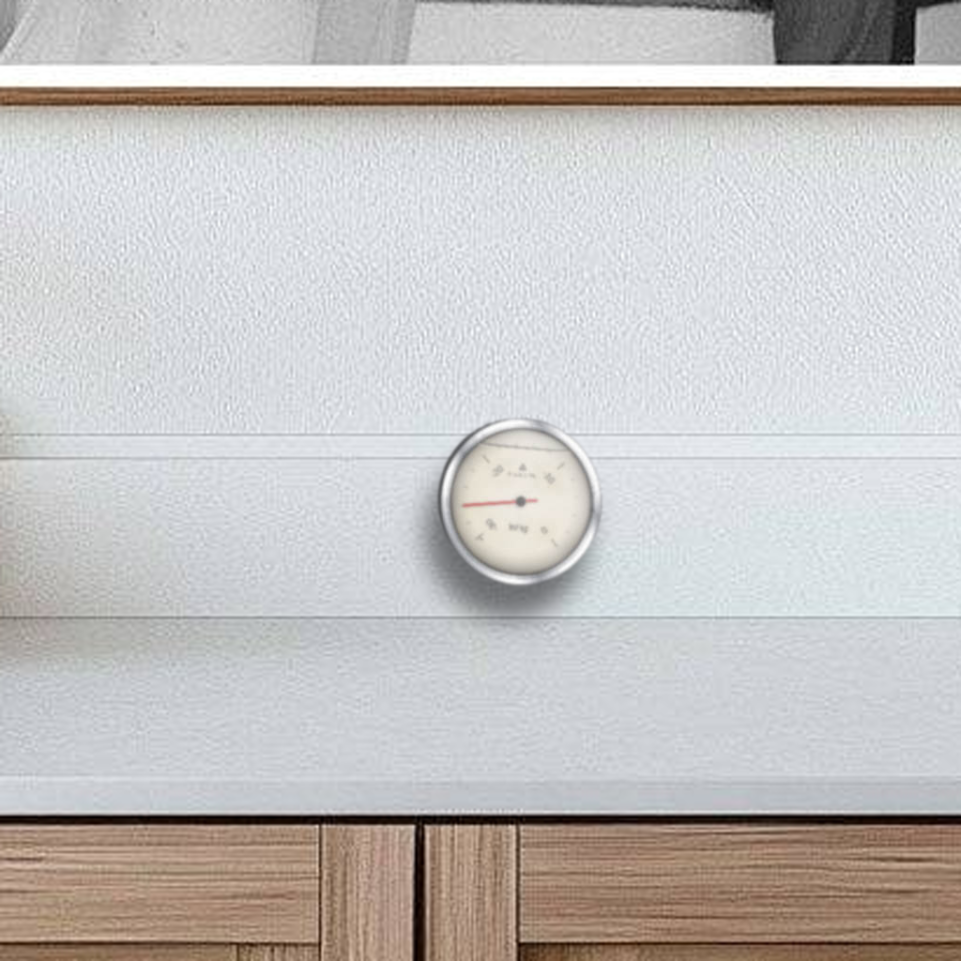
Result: -26 inHg
